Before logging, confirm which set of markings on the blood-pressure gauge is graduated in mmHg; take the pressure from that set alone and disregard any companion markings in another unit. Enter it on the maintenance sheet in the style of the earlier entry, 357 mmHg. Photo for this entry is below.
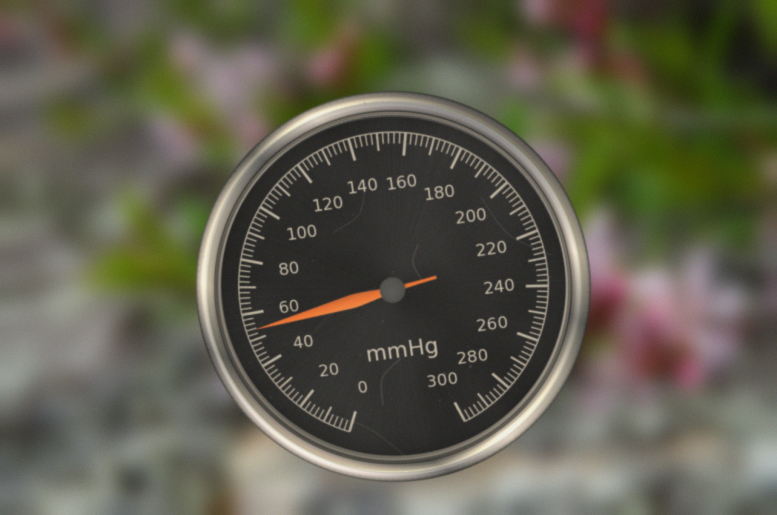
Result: 54 mmHg
